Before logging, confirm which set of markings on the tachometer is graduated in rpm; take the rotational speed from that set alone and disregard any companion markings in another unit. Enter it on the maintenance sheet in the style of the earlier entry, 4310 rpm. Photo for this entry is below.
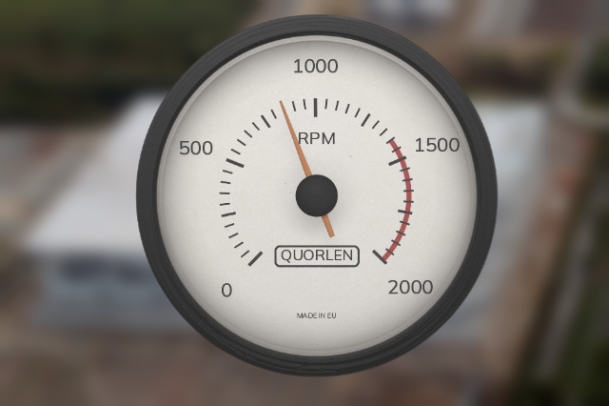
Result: 850 rpm
